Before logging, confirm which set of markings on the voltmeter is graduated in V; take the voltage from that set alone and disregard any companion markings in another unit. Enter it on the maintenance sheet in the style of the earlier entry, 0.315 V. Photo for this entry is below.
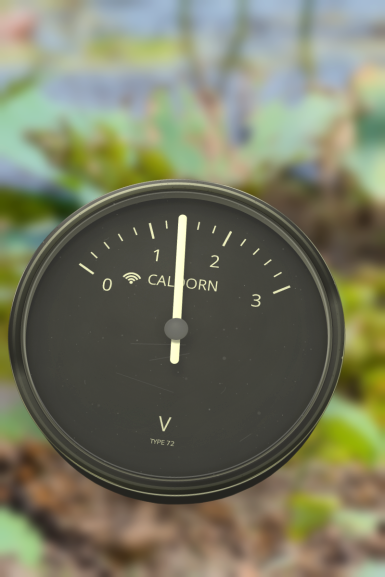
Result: 1.4 V
